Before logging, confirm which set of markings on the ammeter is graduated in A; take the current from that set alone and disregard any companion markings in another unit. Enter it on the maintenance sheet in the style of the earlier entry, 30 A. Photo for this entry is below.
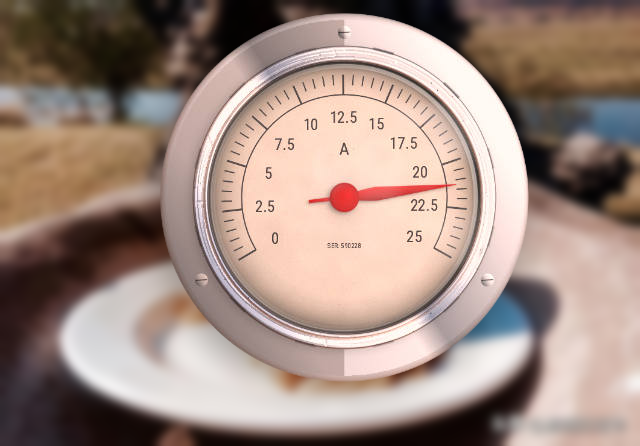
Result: 21.25 A
